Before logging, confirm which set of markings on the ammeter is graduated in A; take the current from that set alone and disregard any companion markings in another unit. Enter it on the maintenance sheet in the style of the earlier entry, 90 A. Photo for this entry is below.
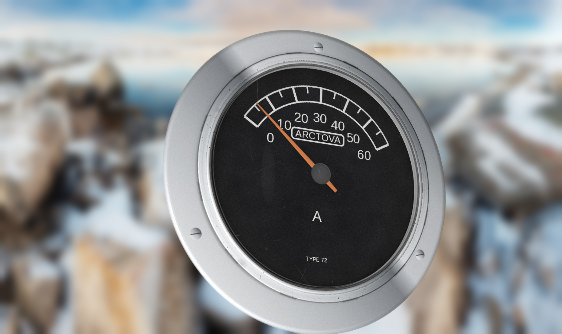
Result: 5 A
